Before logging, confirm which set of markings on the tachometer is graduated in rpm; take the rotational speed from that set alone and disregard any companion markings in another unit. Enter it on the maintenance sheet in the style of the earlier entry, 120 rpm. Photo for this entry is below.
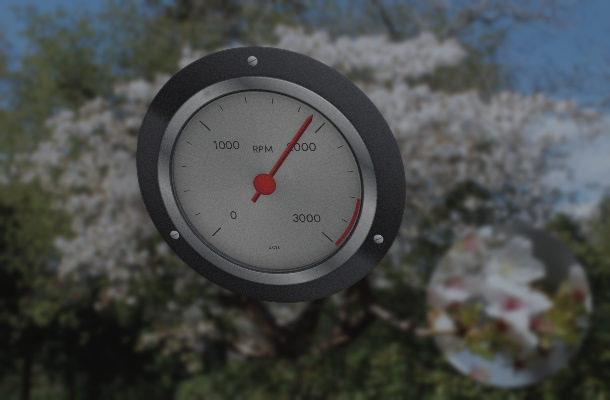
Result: 1900 rpm
